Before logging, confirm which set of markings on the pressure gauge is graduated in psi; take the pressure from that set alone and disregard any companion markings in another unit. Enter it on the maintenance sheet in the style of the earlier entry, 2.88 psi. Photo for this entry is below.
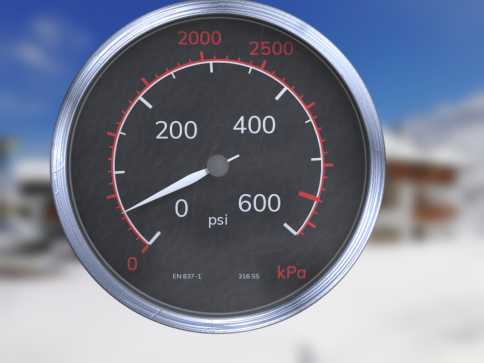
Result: 50 psi
